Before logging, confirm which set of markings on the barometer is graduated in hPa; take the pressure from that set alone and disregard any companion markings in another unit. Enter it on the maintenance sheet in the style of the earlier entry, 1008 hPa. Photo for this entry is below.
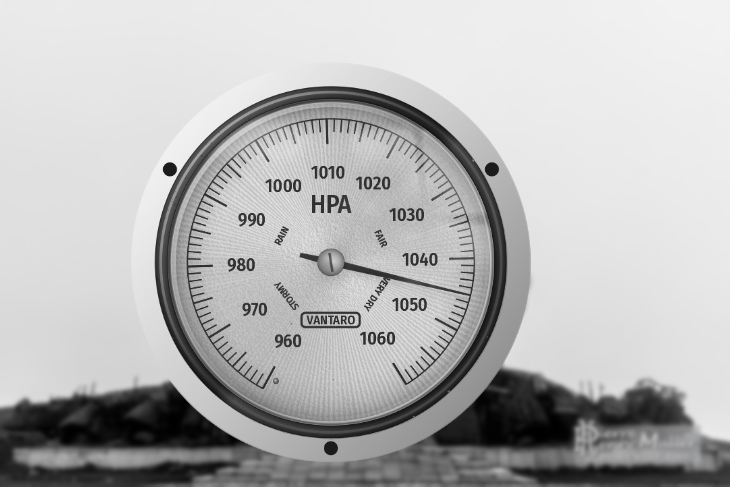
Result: 1045 hPa
